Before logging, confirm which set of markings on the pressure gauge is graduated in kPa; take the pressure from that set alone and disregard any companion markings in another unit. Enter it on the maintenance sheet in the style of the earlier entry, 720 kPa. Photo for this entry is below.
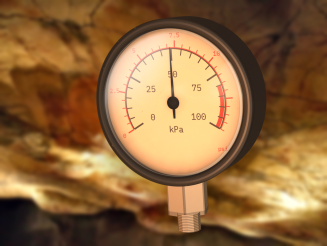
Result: 50 kPa
